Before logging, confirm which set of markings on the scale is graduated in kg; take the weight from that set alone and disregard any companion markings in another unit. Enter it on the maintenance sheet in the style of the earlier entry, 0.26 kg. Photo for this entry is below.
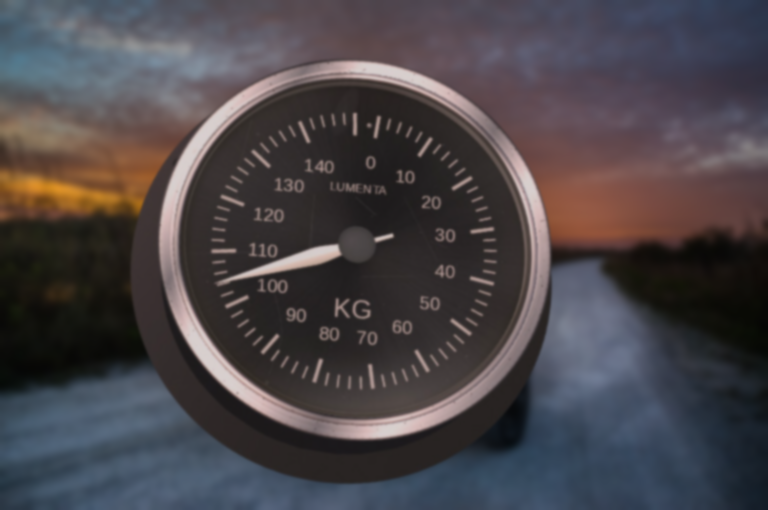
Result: 104 kg
